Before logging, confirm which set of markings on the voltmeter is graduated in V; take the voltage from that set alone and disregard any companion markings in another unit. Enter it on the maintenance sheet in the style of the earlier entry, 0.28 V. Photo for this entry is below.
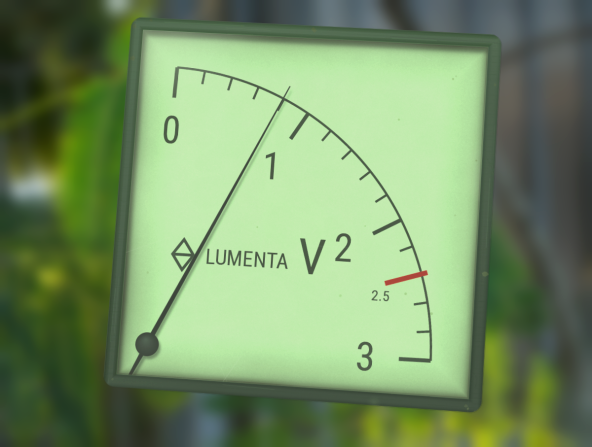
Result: 0.8 V
